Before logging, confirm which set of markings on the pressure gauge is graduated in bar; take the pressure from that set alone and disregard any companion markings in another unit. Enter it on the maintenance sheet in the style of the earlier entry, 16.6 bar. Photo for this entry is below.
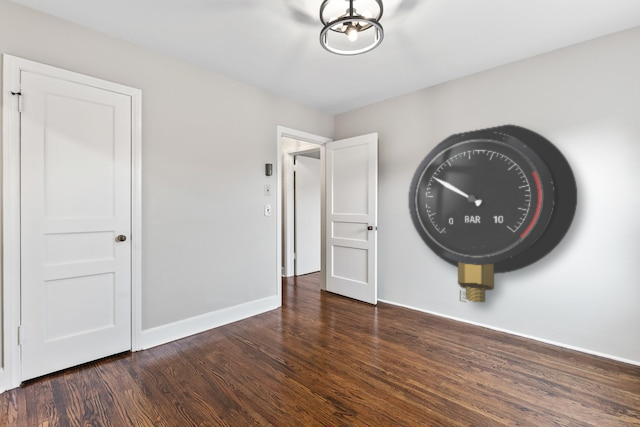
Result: 3 bar
